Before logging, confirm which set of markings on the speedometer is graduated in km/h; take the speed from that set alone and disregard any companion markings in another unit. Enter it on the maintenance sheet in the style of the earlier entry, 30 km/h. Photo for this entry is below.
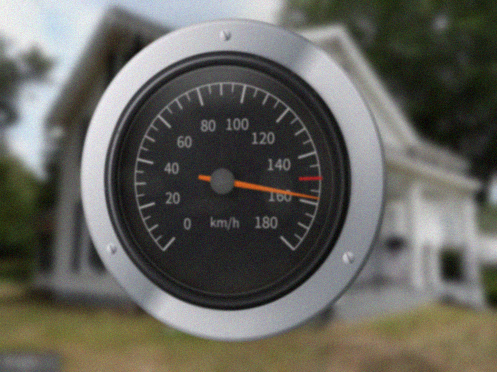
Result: 157.5 km/h
